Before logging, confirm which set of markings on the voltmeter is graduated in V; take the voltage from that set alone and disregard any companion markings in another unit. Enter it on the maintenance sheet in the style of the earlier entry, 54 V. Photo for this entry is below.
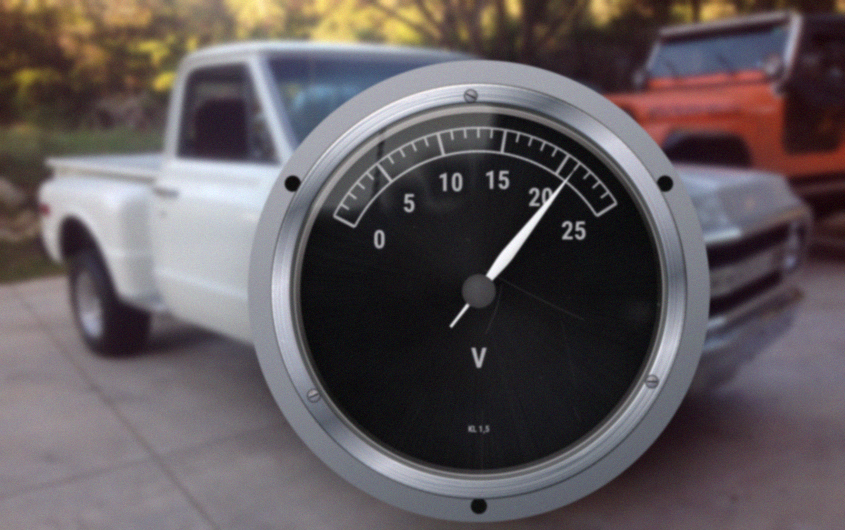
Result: 21 V
